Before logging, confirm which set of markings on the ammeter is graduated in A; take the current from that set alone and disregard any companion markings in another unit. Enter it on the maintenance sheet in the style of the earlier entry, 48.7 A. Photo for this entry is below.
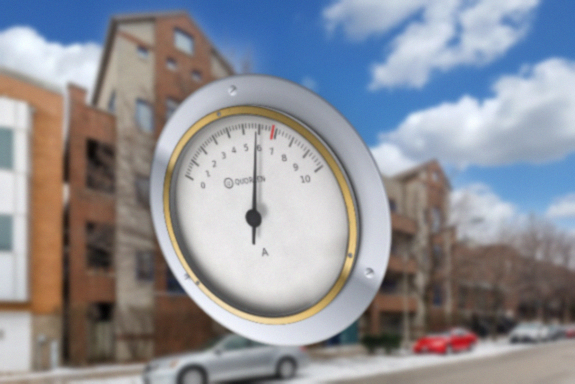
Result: 6 A
